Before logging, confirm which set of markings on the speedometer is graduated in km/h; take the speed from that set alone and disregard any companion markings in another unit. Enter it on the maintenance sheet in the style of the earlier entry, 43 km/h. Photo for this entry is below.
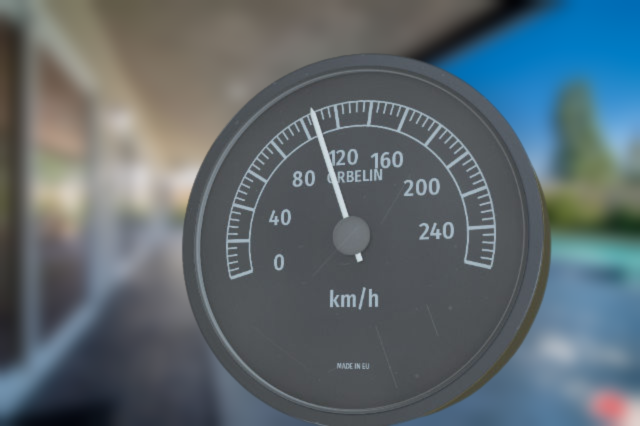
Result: 108 km/h
